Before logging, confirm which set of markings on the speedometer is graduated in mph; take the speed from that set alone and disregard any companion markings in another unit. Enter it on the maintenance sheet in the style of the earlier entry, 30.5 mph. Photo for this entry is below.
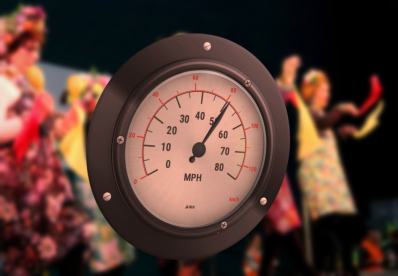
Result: 50 mph
